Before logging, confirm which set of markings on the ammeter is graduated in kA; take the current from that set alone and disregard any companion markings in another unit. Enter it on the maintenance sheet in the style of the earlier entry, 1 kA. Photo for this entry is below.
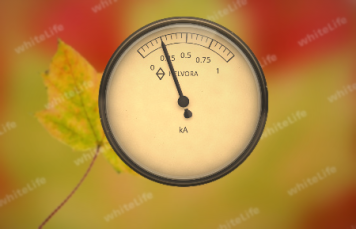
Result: 0.25 kA
